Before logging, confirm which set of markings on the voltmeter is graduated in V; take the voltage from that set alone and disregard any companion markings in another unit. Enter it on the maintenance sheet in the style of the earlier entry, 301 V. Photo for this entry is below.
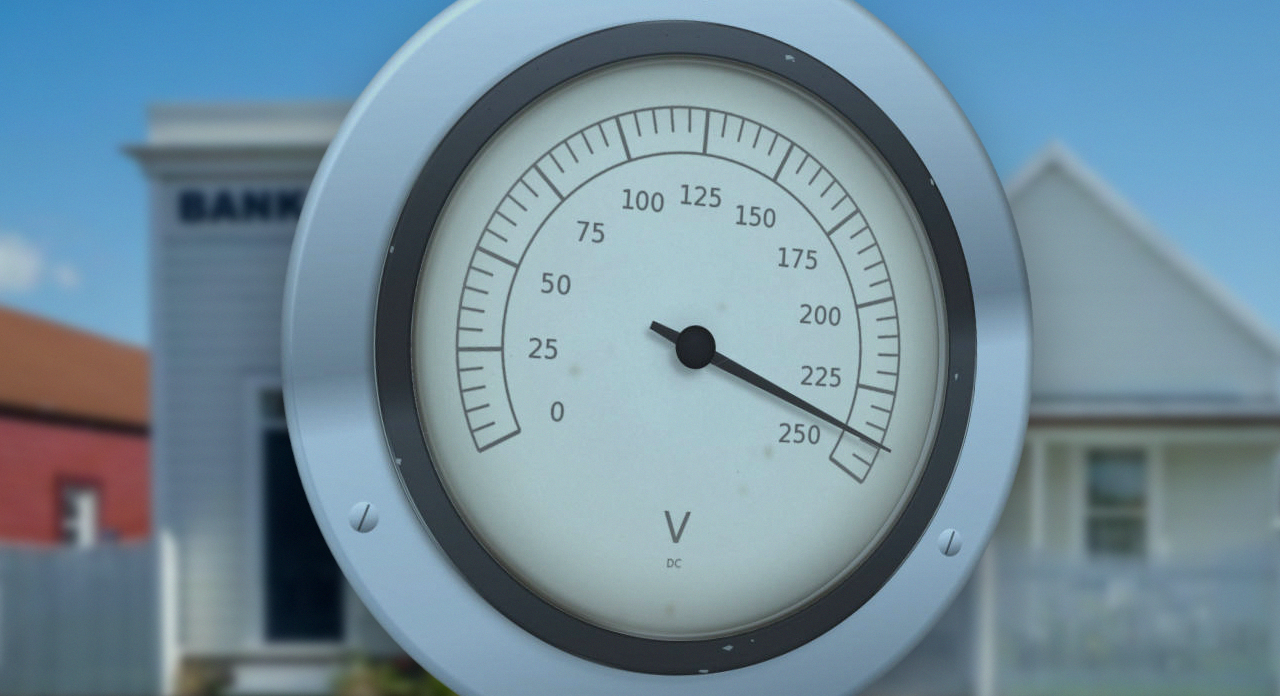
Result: 240 V
